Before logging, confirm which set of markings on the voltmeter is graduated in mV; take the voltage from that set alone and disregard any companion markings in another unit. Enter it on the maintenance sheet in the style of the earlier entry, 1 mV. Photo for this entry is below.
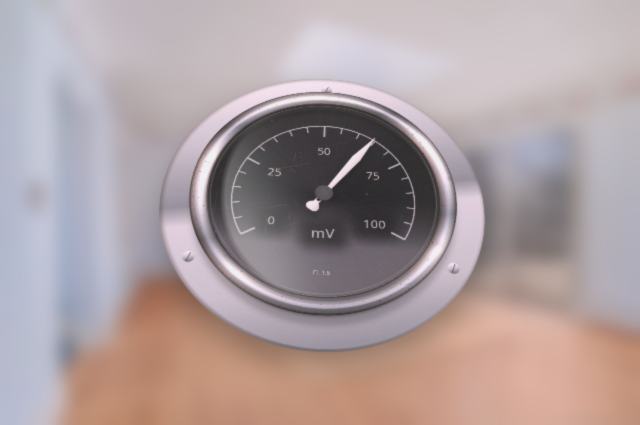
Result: 65 mV
